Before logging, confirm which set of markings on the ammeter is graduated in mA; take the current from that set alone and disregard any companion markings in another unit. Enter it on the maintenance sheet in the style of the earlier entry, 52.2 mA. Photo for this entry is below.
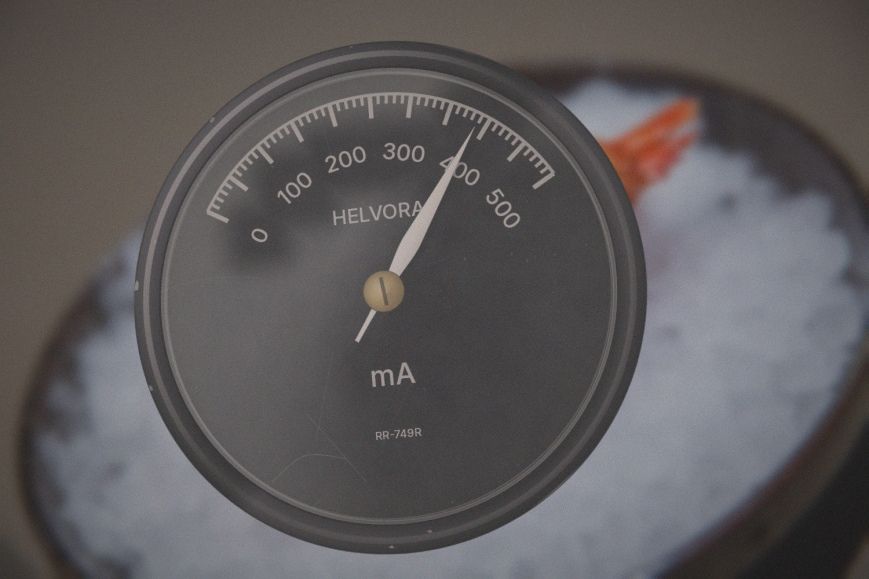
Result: 390 mA
